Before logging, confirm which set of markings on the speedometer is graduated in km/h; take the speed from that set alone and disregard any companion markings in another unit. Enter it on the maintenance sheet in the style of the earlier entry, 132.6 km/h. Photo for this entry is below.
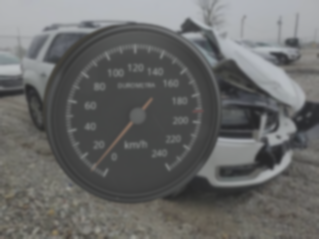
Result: 10 km/h
